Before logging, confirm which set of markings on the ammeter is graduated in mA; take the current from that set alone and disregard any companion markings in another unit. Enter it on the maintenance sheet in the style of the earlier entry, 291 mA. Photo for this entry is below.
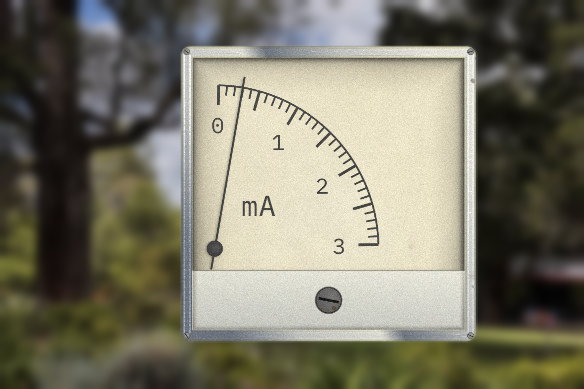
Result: 0.3 mA
